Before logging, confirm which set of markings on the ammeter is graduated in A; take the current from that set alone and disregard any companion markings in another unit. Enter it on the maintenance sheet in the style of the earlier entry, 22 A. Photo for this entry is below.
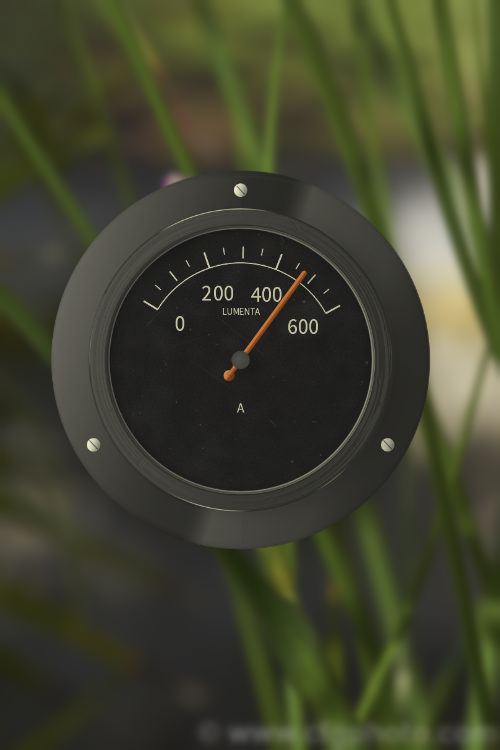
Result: 475 A
